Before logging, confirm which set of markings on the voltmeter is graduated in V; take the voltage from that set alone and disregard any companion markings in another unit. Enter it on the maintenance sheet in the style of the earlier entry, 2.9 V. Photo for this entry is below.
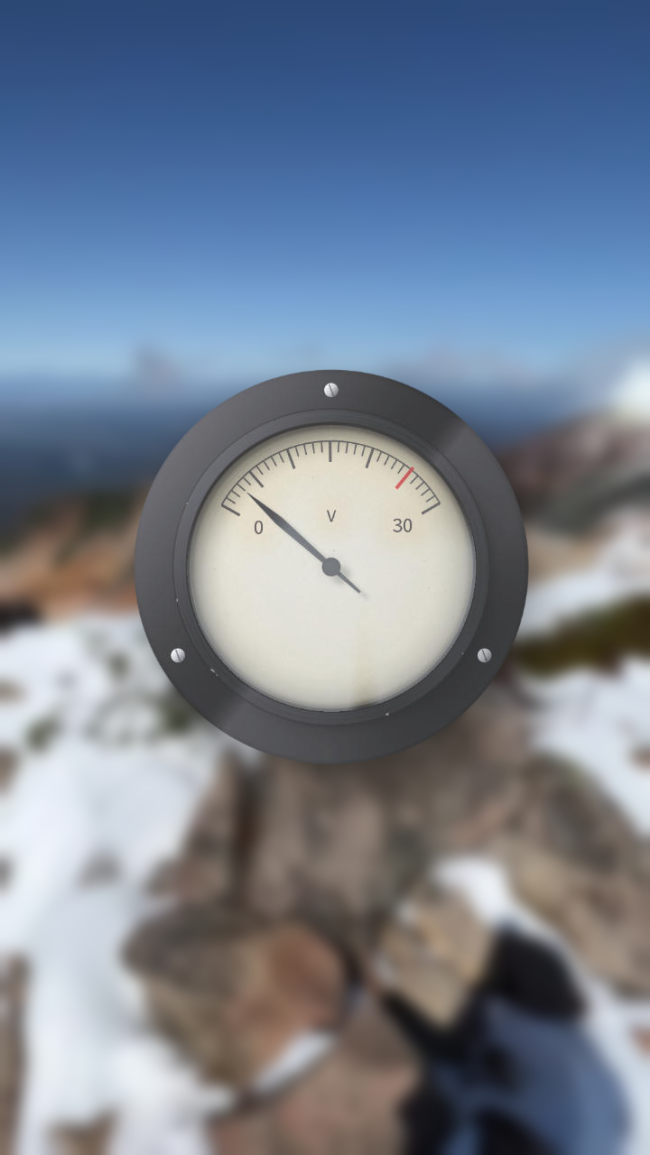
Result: 3 V
